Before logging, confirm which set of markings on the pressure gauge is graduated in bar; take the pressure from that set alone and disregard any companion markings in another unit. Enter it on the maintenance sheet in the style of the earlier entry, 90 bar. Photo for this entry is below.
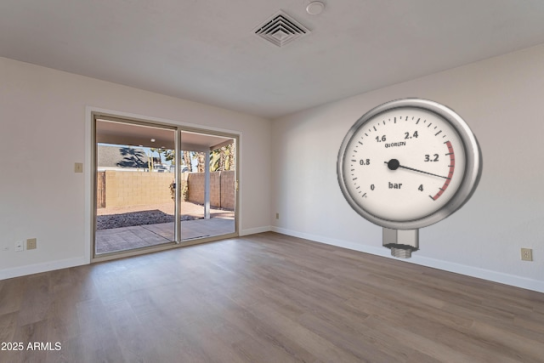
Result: 3.6 bar
